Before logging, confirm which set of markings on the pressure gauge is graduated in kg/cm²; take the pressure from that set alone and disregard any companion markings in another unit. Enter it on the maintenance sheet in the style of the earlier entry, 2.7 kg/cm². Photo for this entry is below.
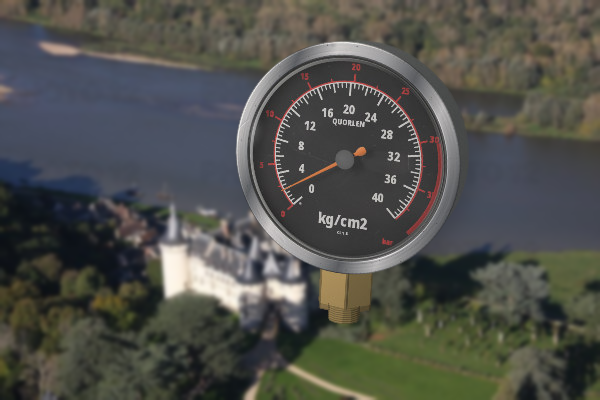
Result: 2 kg/cm²
